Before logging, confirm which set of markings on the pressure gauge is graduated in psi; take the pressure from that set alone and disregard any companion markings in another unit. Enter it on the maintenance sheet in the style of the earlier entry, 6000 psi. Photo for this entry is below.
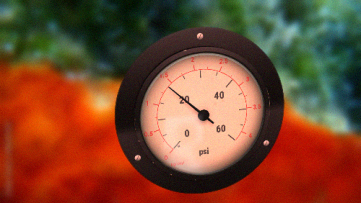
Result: 20 psi
